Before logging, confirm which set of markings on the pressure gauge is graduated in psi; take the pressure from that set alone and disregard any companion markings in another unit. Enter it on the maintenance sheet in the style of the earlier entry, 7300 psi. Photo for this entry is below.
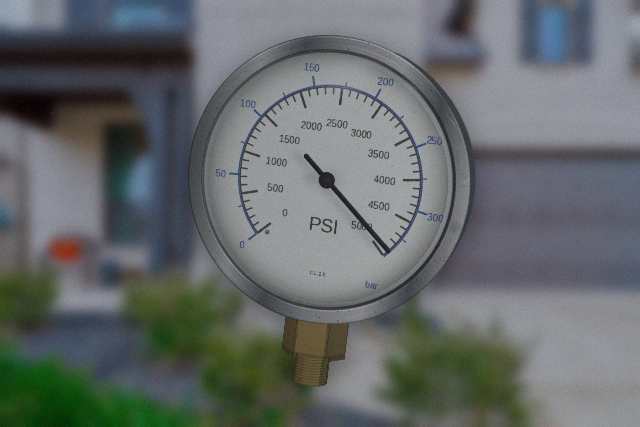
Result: 4900 psi
